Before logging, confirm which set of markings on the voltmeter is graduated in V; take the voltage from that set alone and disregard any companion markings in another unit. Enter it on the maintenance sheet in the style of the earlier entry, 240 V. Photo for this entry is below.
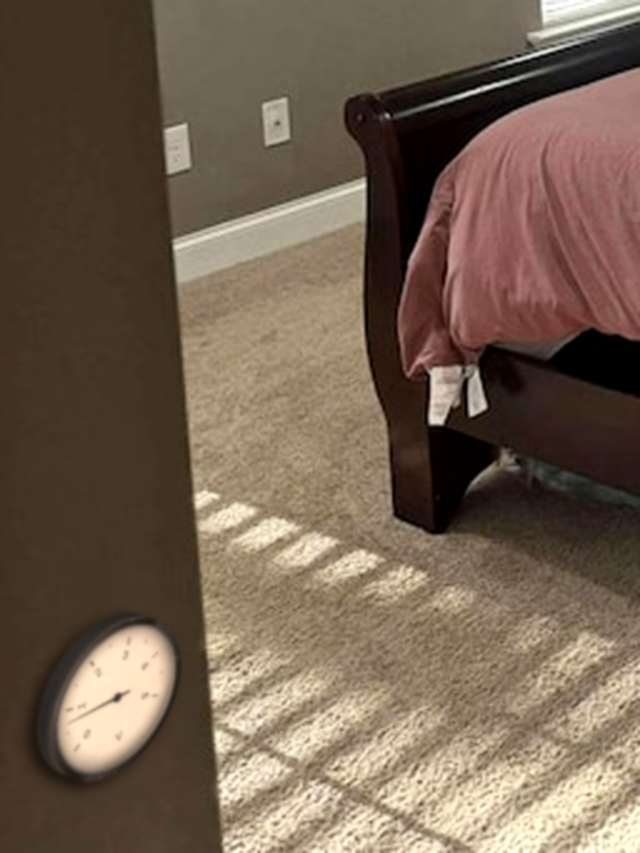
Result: 0.75 V
